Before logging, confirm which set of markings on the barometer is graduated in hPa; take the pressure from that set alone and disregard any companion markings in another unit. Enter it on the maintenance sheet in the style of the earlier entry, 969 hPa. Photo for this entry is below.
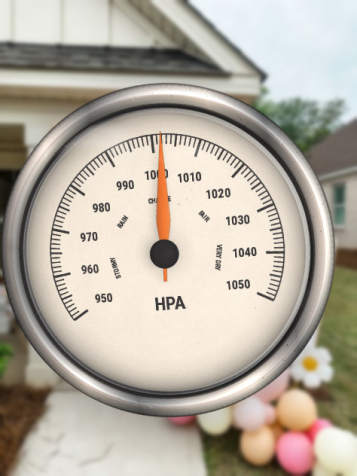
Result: 1002 hPa
